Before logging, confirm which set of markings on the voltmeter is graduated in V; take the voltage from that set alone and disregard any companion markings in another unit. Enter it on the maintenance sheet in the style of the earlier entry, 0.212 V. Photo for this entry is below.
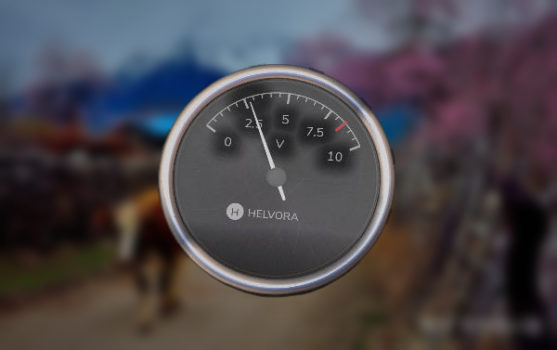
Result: 2.75 V
